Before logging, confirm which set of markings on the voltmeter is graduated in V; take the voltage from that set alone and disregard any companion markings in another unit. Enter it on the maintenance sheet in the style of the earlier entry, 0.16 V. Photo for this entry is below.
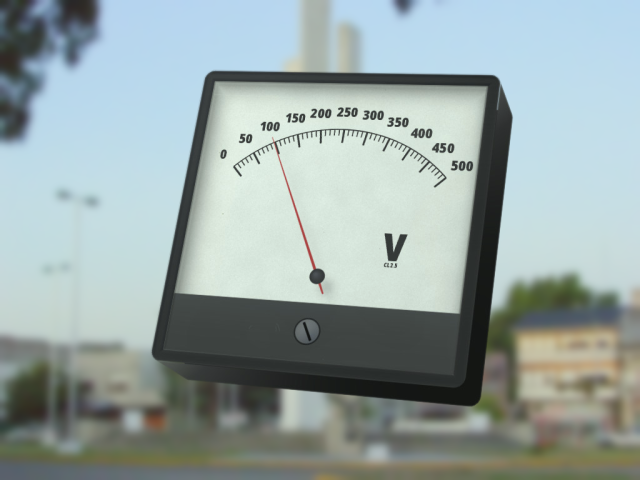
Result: 100 V
